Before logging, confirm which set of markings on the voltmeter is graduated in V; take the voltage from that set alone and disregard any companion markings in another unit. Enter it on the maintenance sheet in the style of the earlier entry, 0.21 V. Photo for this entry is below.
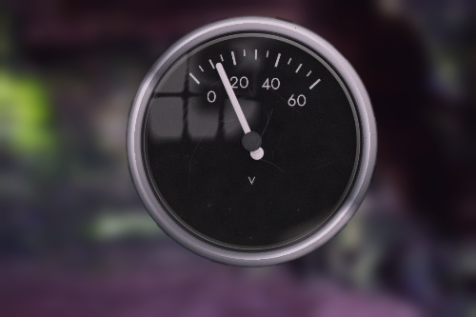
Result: 12.5 V
